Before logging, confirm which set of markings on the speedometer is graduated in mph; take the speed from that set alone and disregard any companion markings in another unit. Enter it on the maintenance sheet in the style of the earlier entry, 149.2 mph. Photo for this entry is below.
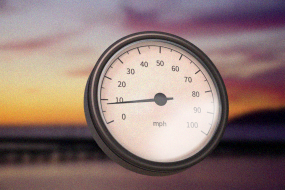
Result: 7.5 mph
